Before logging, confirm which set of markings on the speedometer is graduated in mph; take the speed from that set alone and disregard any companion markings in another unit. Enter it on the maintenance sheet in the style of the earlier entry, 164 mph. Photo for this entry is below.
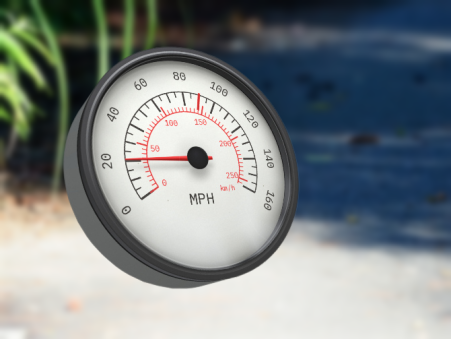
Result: 20 mph
